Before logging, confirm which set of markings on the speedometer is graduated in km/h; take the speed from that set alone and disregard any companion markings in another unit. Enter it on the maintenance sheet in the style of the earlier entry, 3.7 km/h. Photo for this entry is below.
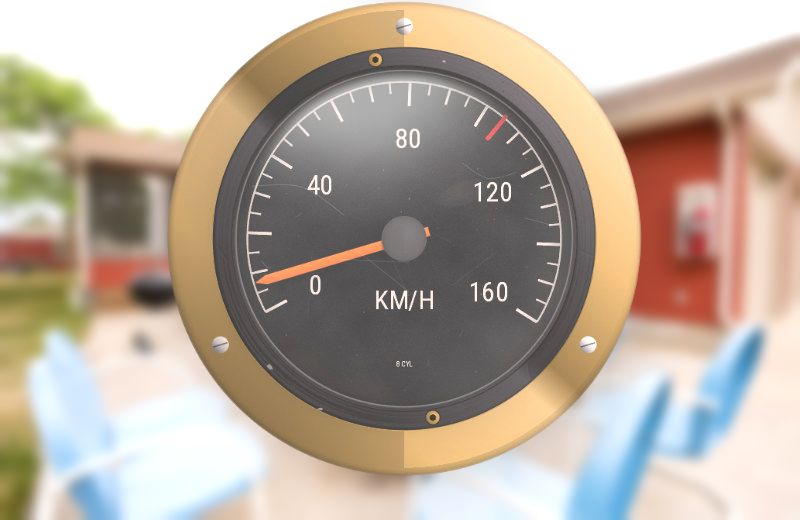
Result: 7.5 km/h
